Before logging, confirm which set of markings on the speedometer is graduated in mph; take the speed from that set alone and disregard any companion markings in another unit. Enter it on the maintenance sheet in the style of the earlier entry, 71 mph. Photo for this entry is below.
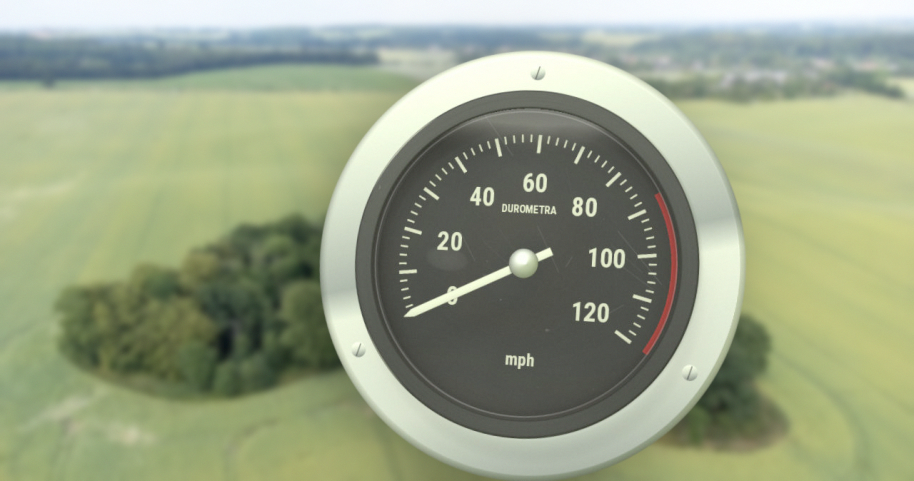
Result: 0 mph
